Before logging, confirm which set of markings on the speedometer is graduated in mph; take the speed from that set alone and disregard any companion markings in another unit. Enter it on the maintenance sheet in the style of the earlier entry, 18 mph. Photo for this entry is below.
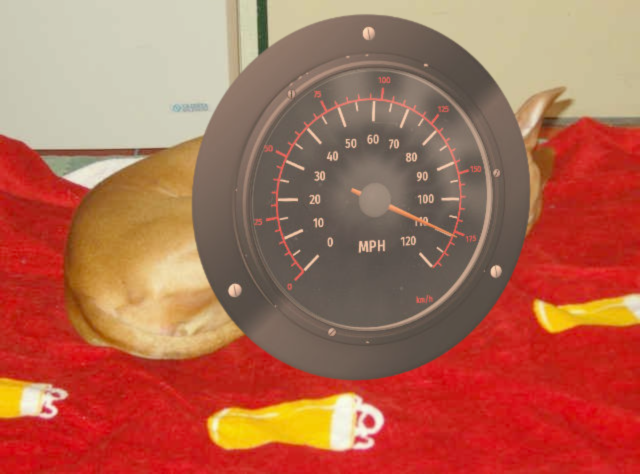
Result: 110 mph
